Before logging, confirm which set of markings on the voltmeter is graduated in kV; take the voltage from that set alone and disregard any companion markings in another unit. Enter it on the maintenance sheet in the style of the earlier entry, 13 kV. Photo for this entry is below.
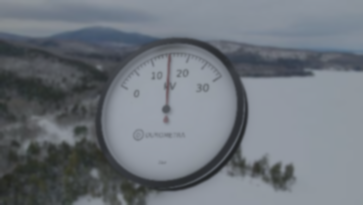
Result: 15 kV
